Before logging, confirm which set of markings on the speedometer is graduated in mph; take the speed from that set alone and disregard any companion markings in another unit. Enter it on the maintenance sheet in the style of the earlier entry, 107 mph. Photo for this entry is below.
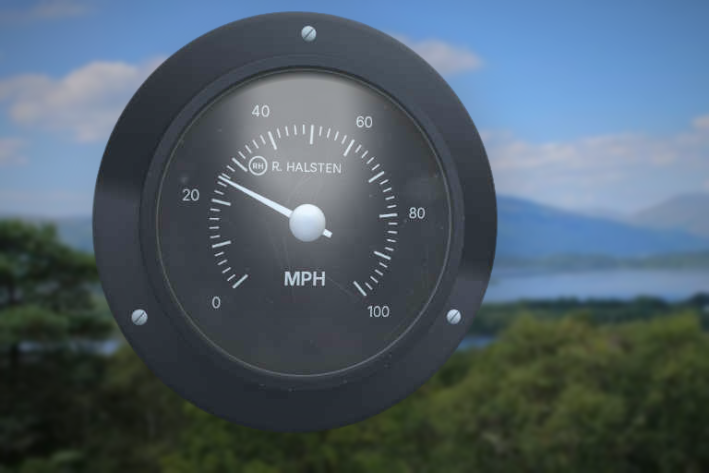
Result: 25 mph
